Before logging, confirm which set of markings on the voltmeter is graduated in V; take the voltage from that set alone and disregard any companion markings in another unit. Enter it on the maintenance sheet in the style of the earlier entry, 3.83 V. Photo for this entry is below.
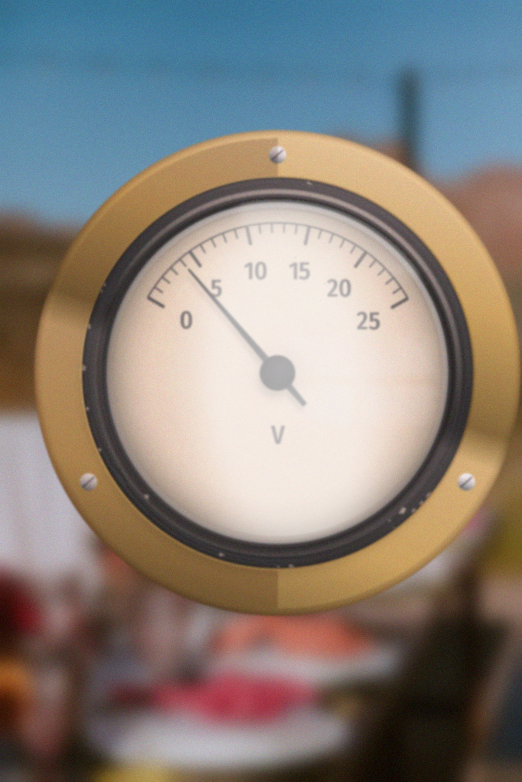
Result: 4 V
